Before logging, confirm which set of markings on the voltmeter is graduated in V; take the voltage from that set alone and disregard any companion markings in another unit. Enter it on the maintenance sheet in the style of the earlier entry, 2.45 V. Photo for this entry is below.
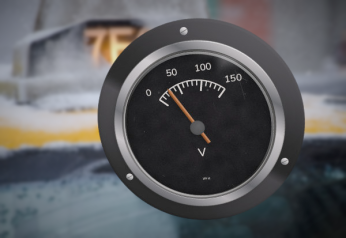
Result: 30 V
